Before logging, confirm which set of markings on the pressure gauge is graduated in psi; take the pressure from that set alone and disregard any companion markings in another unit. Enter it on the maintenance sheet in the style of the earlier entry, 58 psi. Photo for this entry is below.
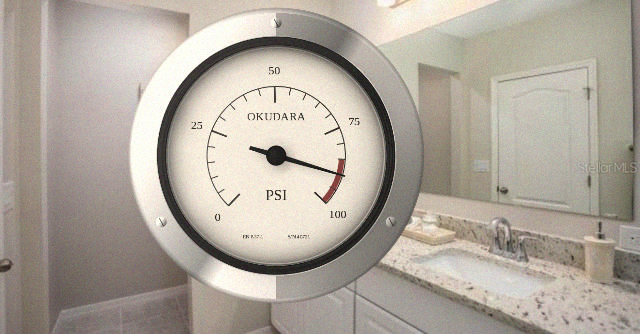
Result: 90 psi
